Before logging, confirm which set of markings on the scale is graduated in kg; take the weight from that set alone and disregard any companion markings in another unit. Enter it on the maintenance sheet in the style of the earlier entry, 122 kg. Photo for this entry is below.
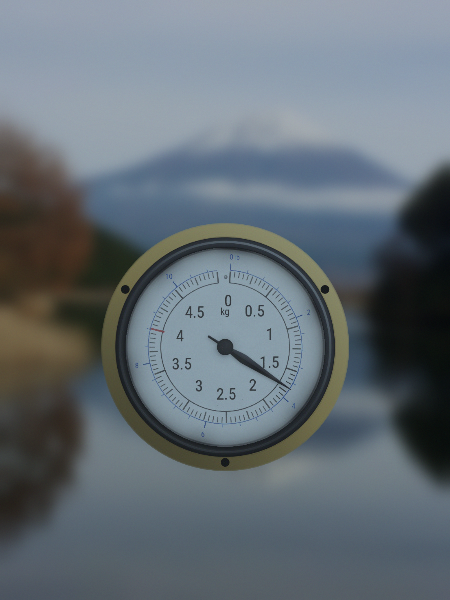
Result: 1.7 kg
